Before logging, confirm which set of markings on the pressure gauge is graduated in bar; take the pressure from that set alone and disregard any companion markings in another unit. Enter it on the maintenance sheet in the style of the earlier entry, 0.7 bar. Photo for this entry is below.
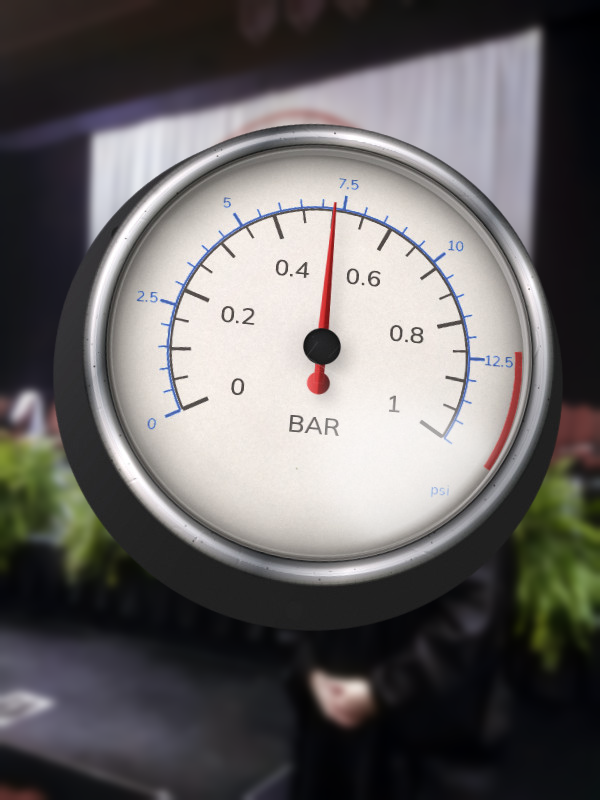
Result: 0.5 bar
